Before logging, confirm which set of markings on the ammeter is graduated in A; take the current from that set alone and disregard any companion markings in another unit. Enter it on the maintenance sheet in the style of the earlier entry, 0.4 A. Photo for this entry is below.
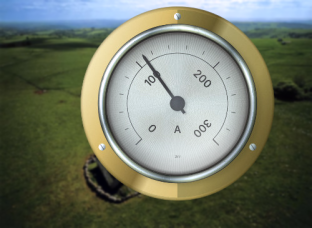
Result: 110 A
